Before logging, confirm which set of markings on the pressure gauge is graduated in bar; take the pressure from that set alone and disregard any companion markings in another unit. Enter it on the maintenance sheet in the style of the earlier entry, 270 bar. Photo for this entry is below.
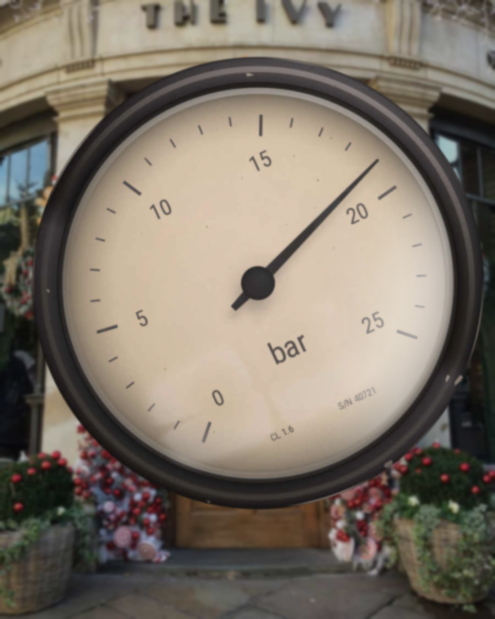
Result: 19 bar
